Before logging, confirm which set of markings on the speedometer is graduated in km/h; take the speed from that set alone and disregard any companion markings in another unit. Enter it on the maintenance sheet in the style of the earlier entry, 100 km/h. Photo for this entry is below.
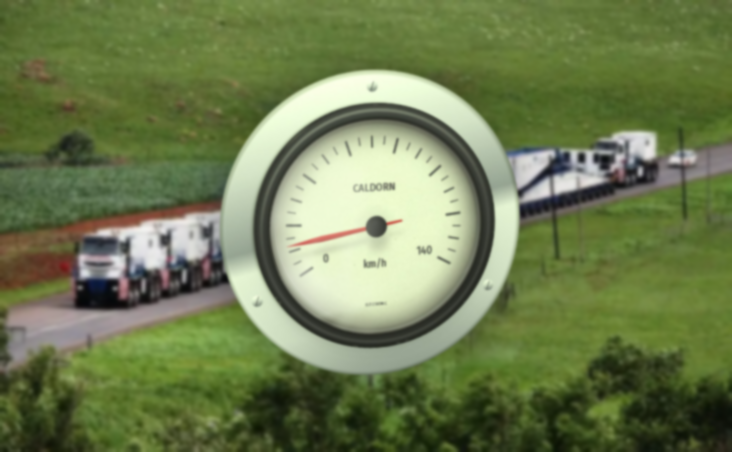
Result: 12.5 km/h
